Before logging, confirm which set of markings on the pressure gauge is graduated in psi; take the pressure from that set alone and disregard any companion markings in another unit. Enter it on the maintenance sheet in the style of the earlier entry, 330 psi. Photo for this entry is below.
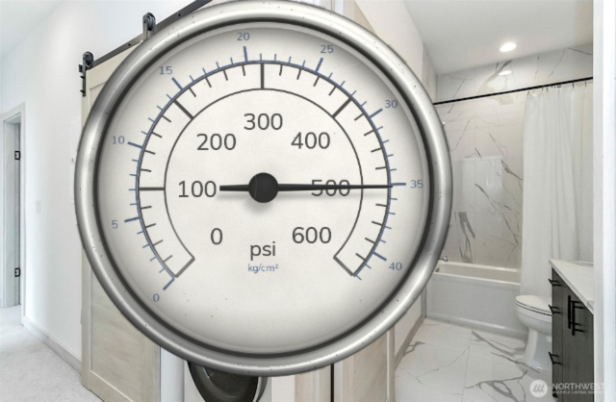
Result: 500 psi
